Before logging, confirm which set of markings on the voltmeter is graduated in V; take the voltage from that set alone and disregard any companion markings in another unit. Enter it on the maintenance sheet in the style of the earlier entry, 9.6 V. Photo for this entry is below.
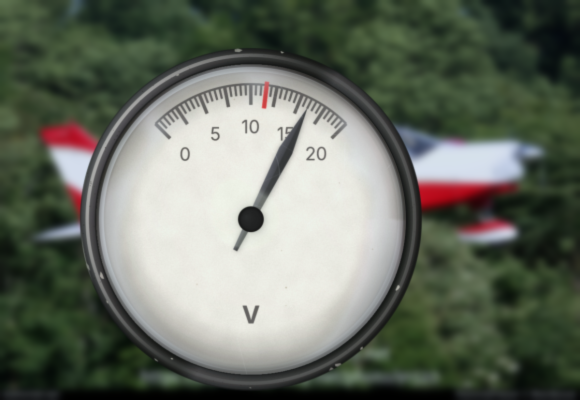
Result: 16 V
